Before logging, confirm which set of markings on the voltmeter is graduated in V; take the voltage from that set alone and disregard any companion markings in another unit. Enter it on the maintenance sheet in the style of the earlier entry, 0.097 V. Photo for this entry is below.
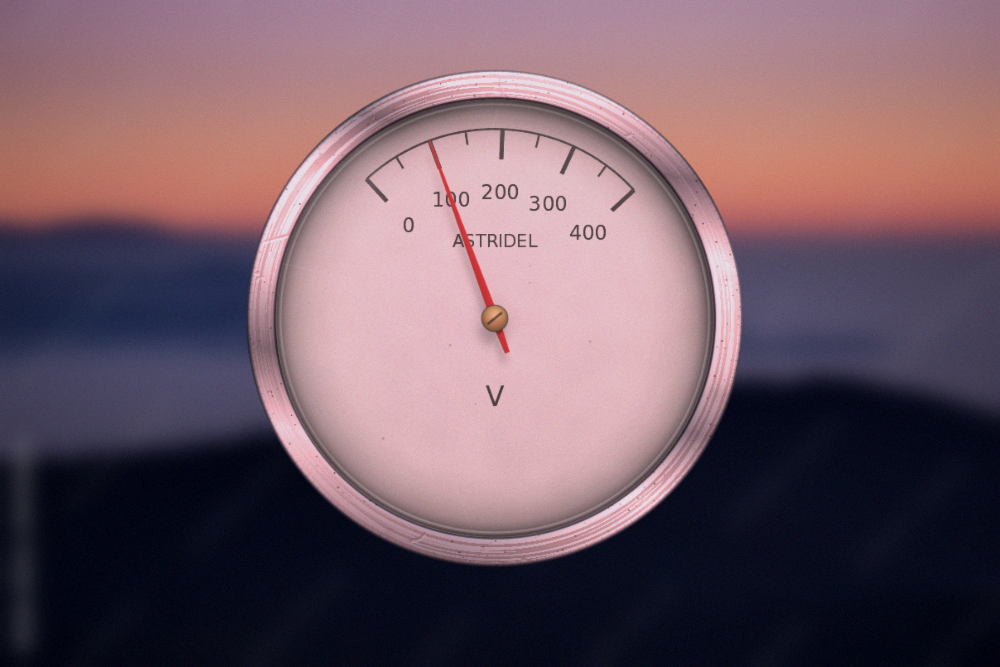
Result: 100 V
